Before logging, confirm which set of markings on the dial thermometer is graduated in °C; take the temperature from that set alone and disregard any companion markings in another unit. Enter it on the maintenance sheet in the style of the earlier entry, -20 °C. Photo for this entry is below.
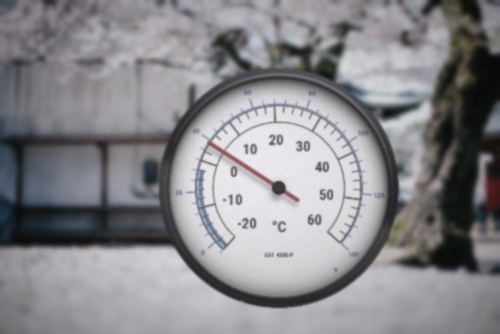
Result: 4 °C
